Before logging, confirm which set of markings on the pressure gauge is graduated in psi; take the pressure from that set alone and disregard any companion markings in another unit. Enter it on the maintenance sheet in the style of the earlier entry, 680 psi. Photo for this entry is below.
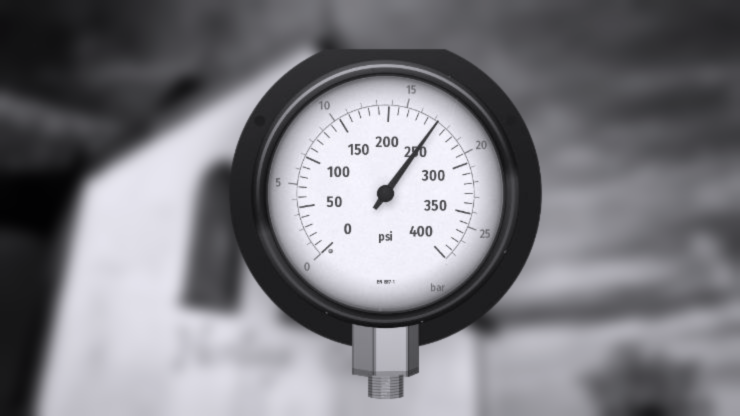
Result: 250 psi
